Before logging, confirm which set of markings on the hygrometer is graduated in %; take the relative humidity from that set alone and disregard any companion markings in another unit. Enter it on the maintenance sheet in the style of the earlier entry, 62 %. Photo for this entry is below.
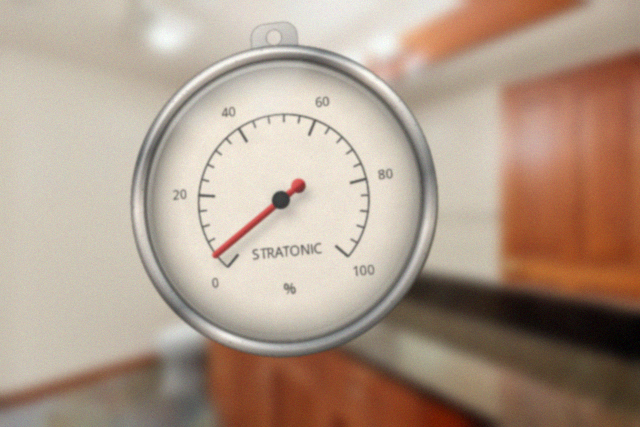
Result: 4 %
